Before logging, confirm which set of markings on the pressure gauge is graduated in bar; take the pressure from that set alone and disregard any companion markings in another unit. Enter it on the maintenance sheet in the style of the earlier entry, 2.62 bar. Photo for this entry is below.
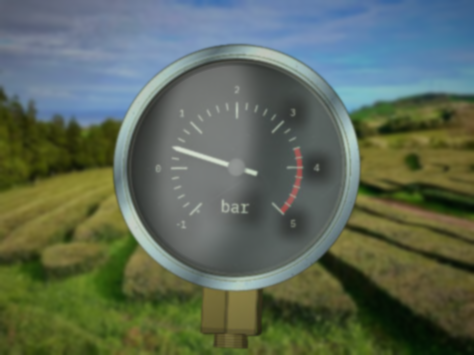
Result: 0.4 bar
